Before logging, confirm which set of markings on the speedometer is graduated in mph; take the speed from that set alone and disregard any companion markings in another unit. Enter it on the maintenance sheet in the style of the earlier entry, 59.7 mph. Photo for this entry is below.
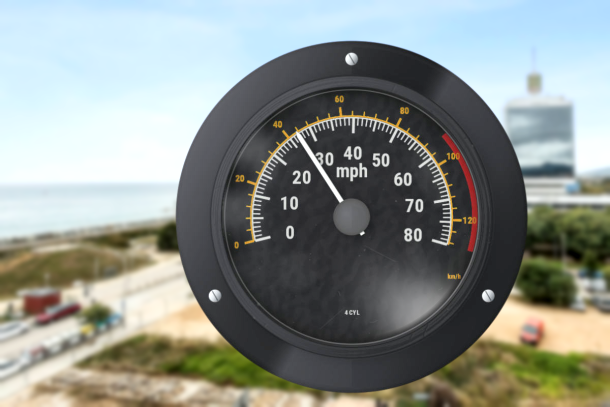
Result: 27 mph
